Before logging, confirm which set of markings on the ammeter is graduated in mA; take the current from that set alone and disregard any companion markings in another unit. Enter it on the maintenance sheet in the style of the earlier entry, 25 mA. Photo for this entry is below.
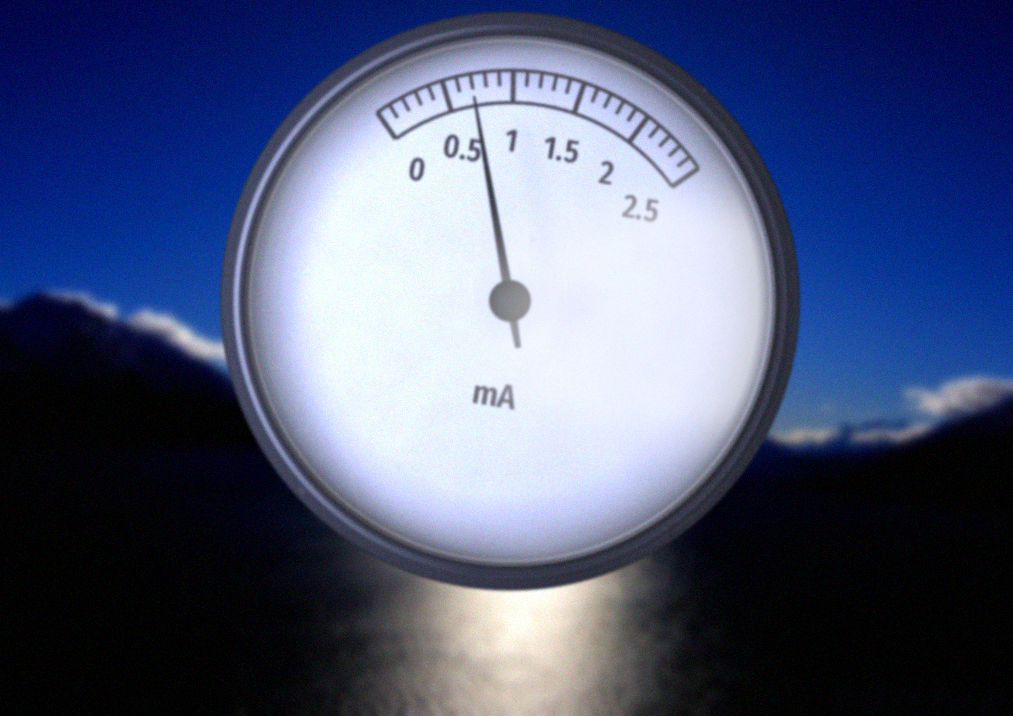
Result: 0.7 mA
